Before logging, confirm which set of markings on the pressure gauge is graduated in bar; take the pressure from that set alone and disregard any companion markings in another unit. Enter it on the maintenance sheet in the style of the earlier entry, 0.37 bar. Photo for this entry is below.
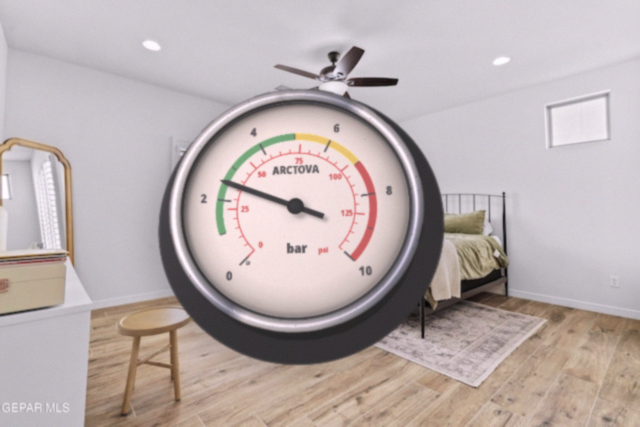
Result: 2.5 bar
